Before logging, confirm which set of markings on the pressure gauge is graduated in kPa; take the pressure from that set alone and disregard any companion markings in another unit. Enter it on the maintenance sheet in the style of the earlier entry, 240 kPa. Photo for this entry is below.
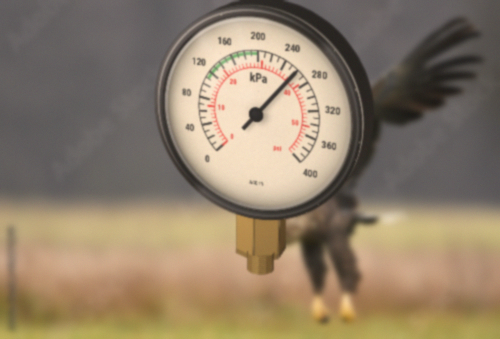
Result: 260 kPa
